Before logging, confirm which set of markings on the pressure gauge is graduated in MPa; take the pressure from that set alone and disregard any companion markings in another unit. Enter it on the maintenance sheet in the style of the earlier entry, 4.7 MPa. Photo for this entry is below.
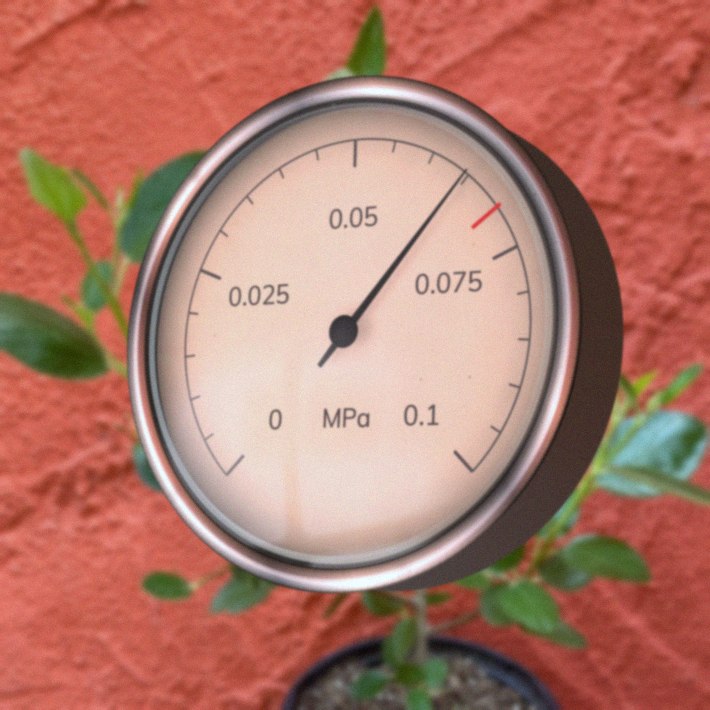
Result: 0.065 MPa
